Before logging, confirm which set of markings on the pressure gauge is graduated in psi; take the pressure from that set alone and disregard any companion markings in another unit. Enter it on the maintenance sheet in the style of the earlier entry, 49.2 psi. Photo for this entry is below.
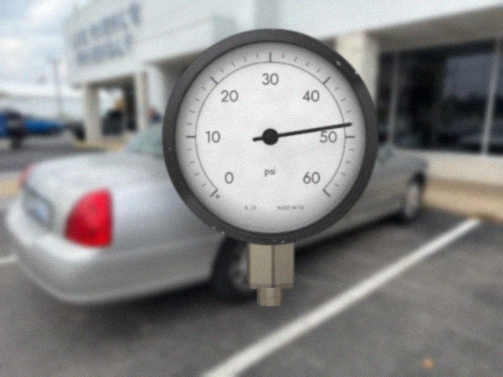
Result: 48 psi
